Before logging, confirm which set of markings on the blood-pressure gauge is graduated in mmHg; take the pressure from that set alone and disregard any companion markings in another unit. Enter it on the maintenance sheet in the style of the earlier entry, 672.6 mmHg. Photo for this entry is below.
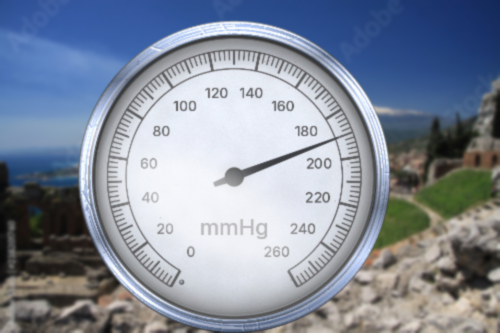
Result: 190 mmHg
